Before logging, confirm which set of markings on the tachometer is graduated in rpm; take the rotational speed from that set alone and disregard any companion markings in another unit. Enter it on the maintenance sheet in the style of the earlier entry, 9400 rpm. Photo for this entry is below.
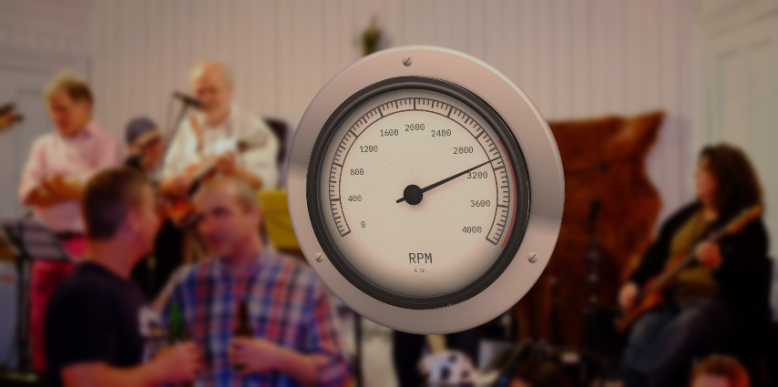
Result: 3100 rpm
